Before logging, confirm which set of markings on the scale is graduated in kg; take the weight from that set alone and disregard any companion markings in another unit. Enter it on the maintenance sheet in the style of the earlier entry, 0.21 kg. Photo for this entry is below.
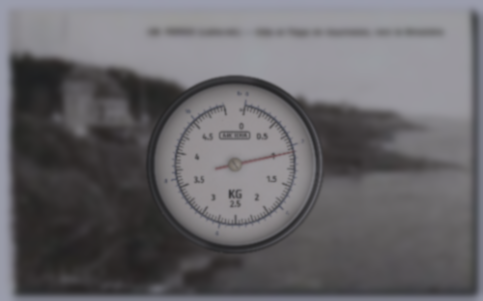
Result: 1 kg
